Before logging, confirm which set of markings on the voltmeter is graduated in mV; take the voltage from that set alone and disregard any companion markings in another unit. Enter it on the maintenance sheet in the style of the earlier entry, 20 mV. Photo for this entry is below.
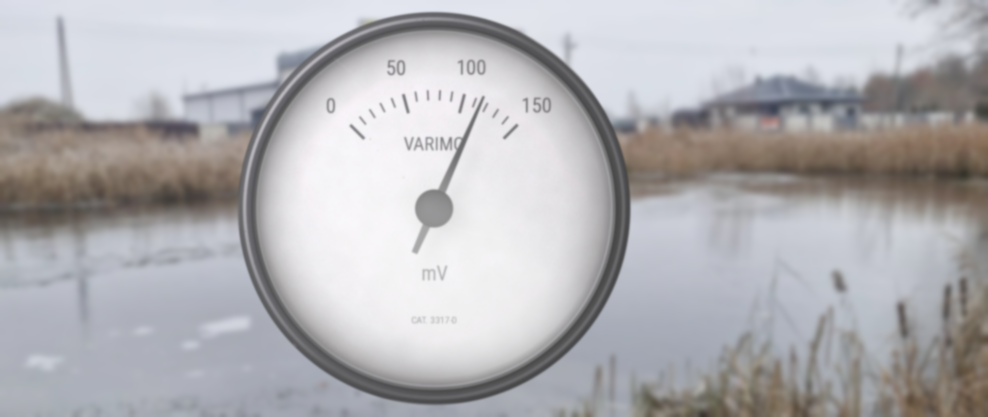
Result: 115 mV
